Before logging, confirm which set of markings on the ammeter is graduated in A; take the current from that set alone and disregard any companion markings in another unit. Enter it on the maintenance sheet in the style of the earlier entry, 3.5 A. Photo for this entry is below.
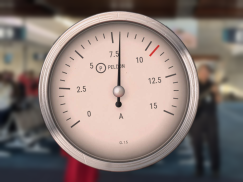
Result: 8 A
